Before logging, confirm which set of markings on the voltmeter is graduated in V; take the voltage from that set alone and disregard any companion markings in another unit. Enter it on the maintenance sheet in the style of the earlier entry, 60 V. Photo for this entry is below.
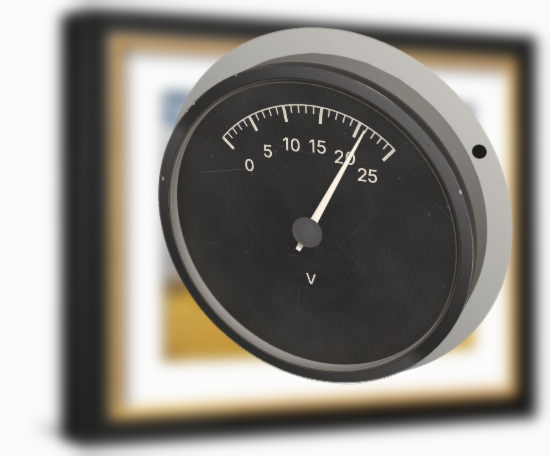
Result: 21 V
